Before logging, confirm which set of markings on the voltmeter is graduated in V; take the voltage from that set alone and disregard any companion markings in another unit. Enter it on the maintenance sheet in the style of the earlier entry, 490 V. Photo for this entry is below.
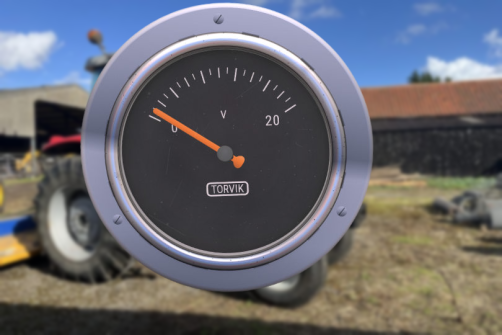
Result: 1 V
